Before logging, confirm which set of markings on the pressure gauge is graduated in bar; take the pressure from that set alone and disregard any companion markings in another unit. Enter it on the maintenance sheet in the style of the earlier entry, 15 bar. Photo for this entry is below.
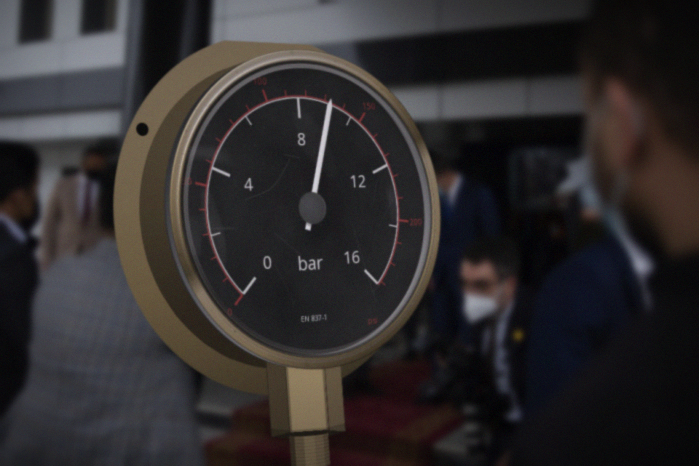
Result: 9 bar
